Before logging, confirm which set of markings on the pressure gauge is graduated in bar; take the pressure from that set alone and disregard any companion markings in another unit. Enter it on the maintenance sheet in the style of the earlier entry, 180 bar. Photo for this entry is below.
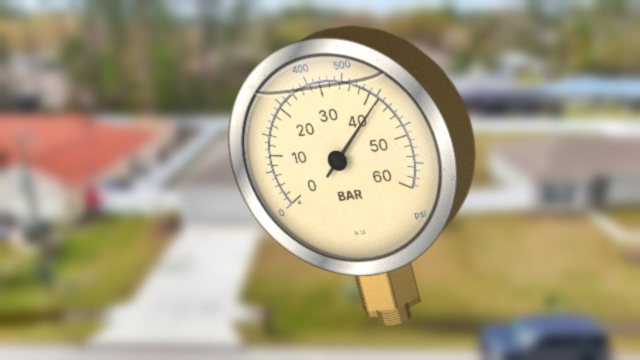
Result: 42 bar
